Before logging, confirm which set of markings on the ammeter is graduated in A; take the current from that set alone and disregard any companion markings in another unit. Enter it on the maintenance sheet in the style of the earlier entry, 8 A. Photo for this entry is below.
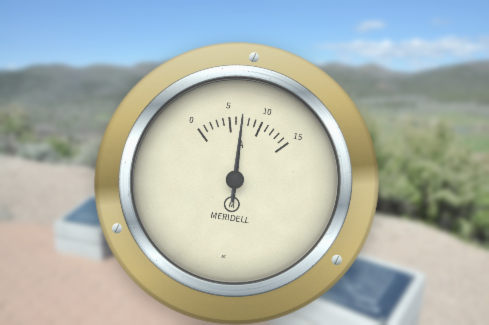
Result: 7 A
